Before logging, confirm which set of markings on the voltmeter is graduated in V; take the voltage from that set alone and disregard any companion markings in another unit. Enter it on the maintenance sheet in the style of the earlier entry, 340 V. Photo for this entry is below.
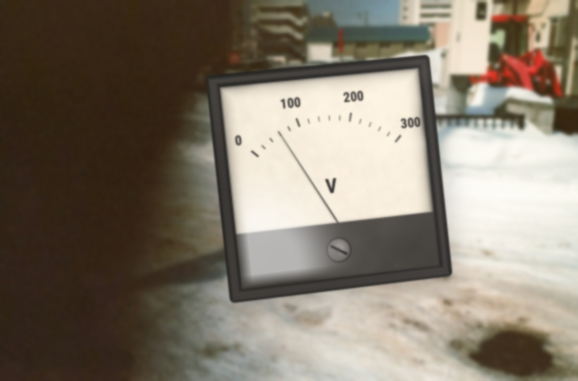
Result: 60 V
